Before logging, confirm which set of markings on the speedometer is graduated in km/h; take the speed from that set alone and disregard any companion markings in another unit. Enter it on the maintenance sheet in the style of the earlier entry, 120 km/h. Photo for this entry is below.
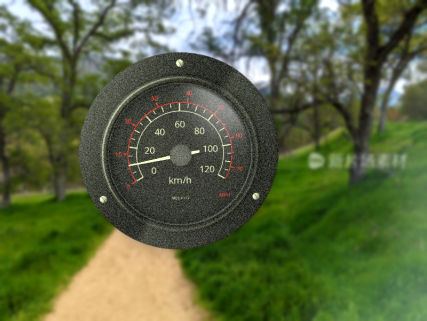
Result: 10 km/h
